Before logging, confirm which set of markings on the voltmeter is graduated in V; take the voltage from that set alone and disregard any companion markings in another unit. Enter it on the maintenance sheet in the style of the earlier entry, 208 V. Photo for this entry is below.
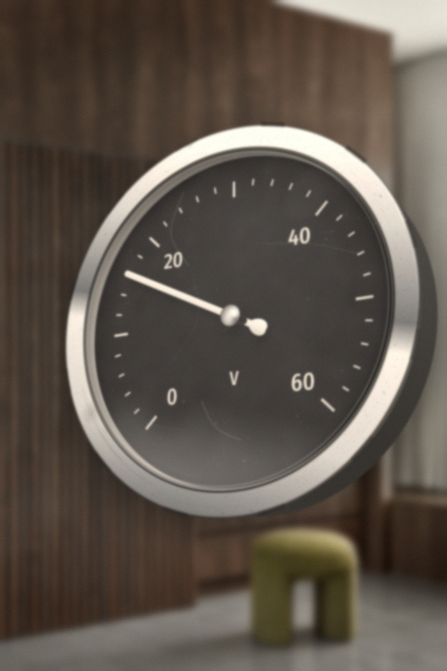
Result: 16 V
